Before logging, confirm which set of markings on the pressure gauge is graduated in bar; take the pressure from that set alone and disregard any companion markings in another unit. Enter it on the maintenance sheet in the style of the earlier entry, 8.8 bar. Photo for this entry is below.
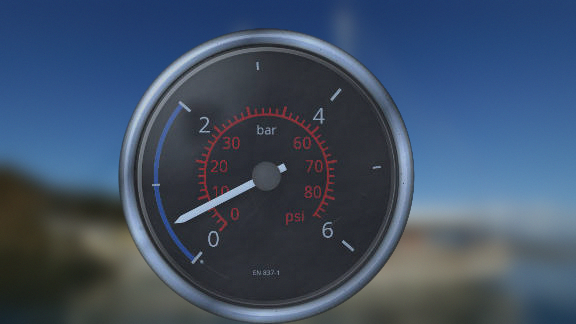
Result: 0.5 bar
